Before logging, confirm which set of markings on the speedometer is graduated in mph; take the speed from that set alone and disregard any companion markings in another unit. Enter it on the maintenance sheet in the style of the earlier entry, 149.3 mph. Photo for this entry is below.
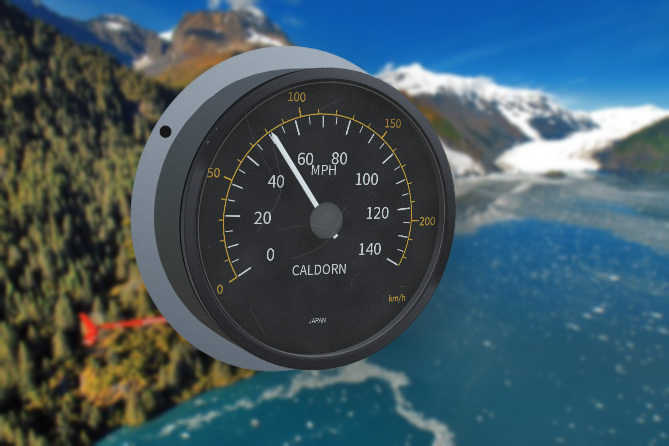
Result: 50 mph
